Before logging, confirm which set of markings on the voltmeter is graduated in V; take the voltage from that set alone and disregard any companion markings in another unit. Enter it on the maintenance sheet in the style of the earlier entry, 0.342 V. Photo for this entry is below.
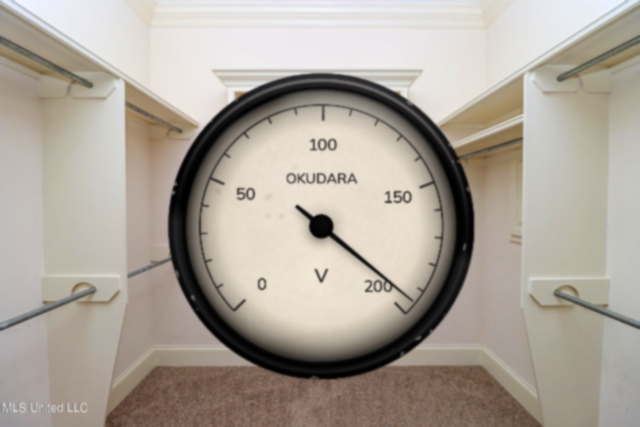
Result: 195 V
